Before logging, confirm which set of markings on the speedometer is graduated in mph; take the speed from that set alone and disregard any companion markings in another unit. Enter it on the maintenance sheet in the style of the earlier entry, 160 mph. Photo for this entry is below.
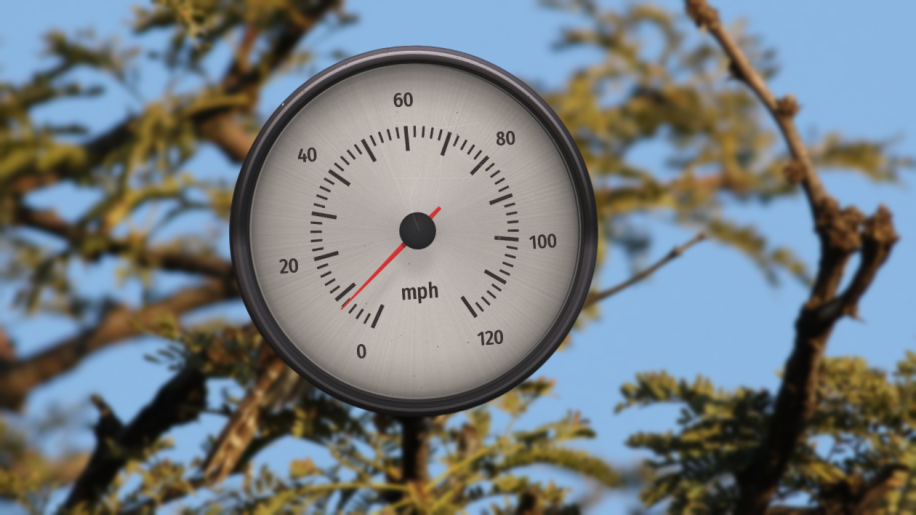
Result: 8 mph
